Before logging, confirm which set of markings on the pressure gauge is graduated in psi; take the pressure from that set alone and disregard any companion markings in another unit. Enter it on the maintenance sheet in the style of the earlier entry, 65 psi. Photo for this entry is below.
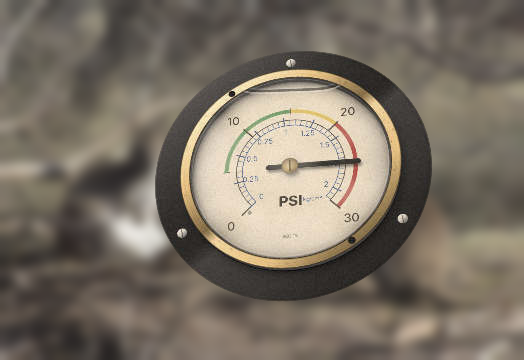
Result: 25 psi
